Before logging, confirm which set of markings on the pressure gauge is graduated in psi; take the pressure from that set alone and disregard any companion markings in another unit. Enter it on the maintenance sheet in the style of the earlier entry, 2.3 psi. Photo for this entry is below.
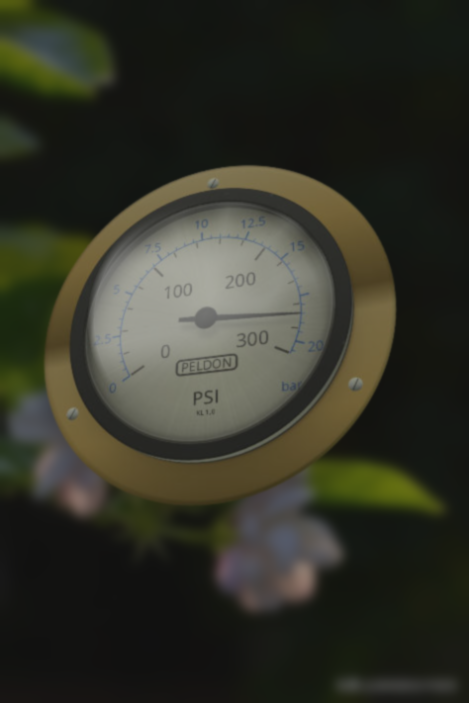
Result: 270 psi
